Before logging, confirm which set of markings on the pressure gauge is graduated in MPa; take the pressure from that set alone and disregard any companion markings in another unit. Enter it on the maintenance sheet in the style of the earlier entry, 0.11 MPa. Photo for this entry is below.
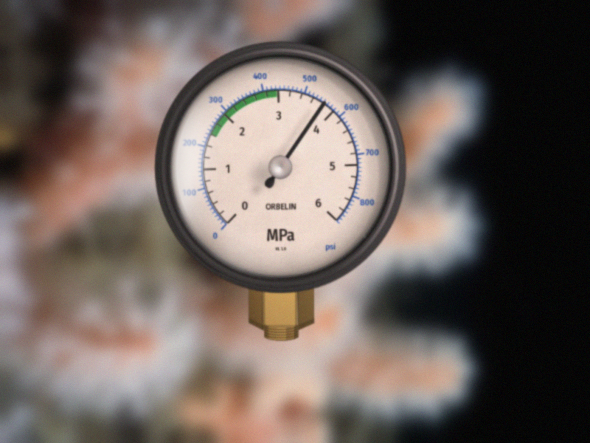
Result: 3.8 MPa
